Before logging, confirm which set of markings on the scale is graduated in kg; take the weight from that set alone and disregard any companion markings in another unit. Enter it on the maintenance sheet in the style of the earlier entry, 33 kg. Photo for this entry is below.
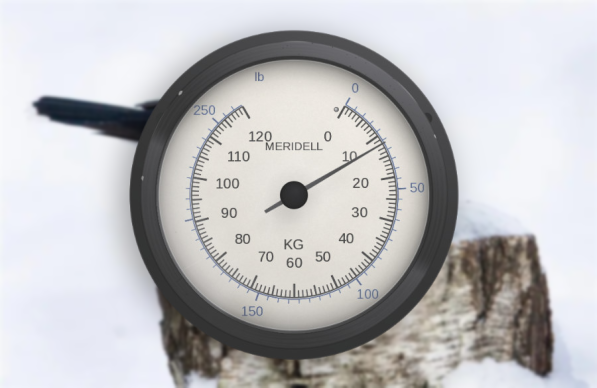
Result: 12 kg
